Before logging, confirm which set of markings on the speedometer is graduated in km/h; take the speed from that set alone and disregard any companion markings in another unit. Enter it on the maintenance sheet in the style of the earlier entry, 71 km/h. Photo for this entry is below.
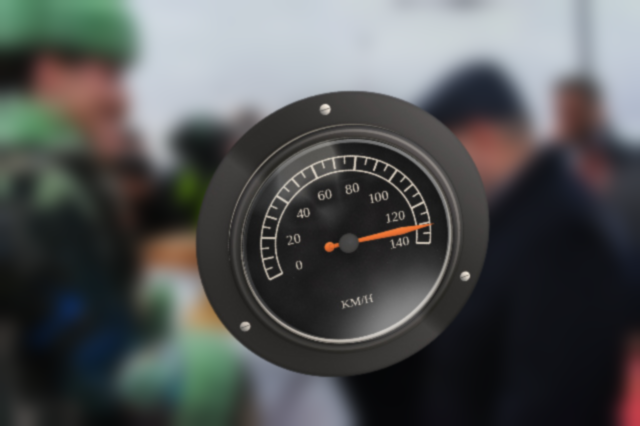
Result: 130 km/h
